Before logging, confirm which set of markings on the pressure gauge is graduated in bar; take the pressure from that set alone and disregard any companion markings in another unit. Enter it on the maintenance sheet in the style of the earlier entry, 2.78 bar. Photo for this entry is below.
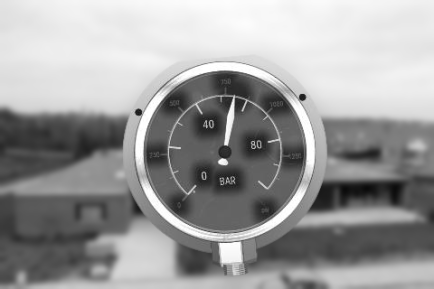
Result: 55 bar
